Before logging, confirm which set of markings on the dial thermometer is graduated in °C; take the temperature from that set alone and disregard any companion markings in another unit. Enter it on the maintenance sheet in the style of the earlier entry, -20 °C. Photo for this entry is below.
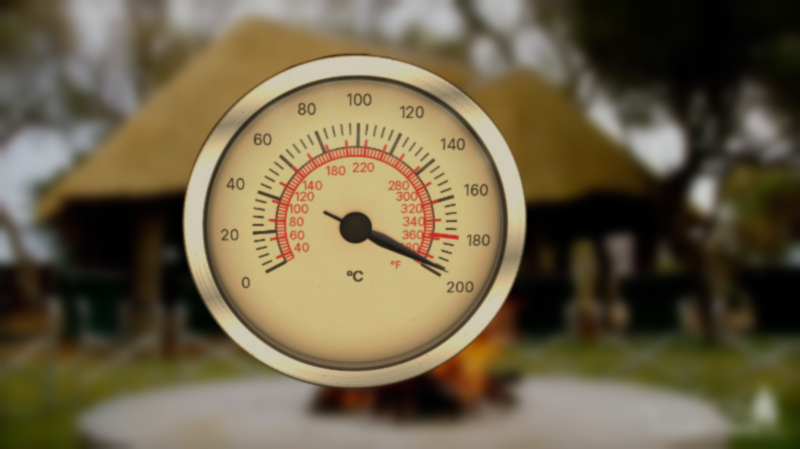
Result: 196 °C
